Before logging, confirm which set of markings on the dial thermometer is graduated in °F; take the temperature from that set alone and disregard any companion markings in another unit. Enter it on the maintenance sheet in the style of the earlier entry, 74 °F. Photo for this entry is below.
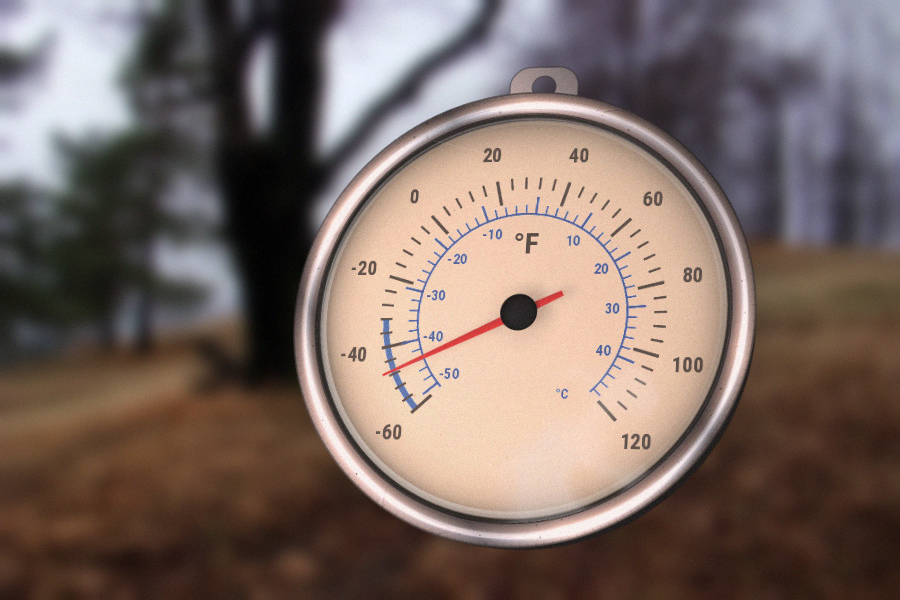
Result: -48 °F
